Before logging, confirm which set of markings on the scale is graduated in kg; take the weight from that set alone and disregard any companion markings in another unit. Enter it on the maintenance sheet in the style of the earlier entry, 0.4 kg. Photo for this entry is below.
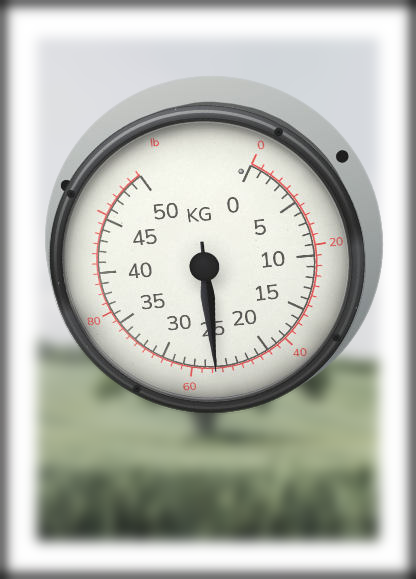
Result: 25 kg
